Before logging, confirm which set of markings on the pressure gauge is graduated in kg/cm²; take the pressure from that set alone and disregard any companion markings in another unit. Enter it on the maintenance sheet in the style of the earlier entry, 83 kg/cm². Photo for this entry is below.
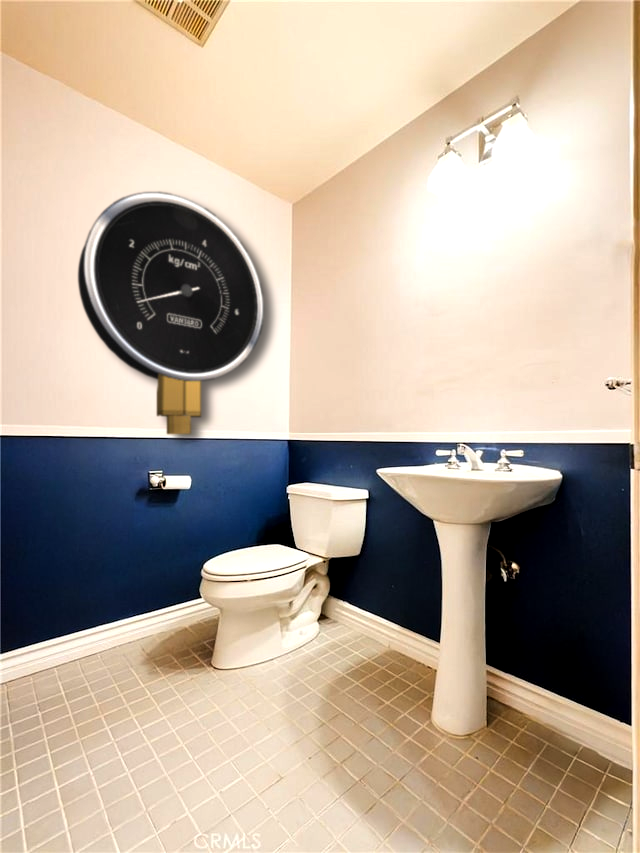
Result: 0.5 kg/cm²
